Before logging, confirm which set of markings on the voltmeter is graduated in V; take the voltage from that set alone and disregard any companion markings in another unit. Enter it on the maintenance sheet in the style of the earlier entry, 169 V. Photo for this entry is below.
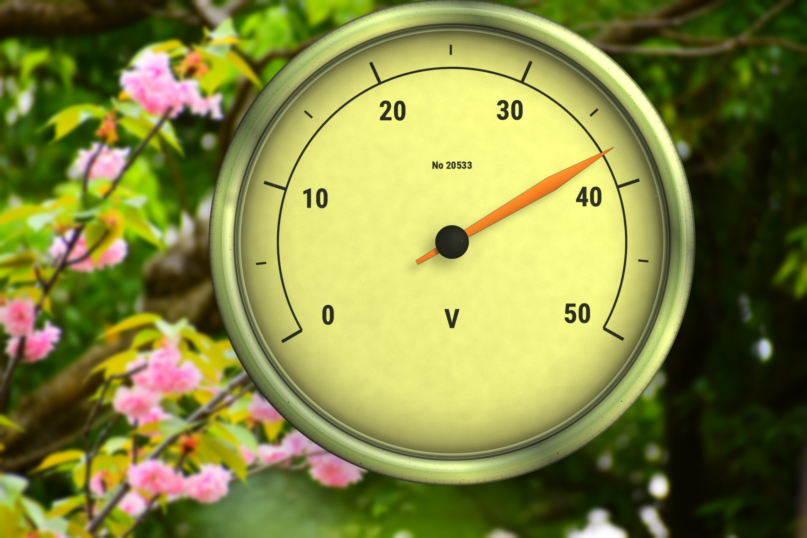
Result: 37.5 V
